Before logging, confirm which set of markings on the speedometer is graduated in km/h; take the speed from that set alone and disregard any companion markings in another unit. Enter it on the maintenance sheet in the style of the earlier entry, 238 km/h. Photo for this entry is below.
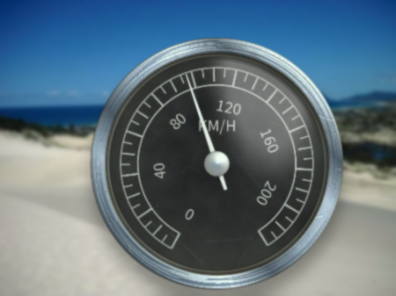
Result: 97.5 km/h
